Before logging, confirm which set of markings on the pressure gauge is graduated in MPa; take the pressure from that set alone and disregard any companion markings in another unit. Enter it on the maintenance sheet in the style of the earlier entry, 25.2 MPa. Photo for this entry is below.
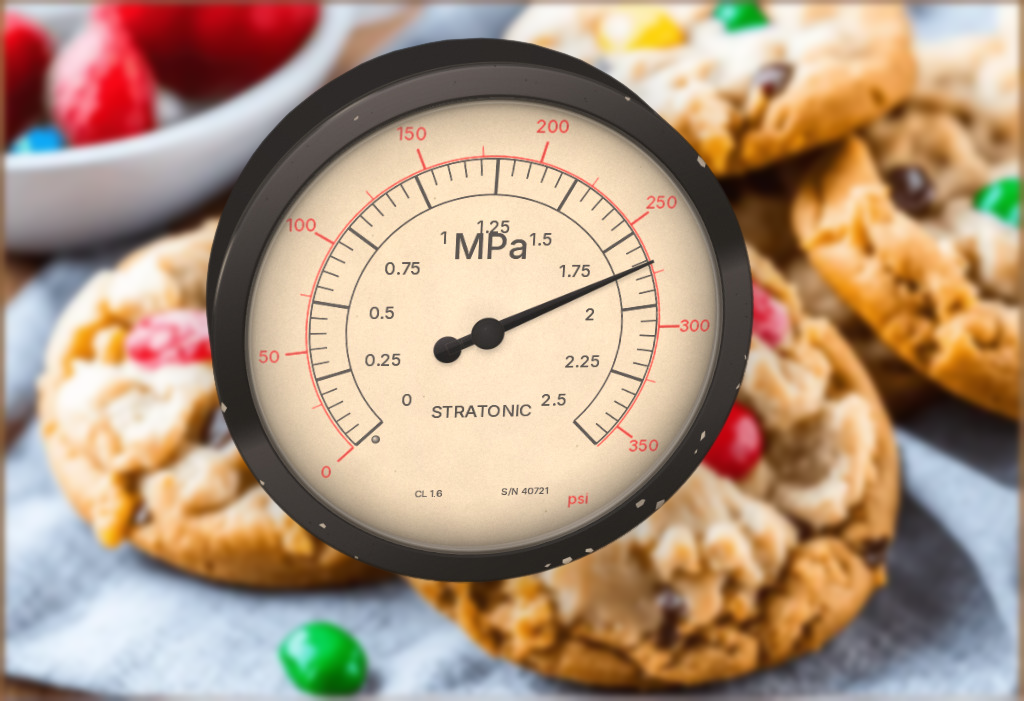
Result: 1.85 MPa
